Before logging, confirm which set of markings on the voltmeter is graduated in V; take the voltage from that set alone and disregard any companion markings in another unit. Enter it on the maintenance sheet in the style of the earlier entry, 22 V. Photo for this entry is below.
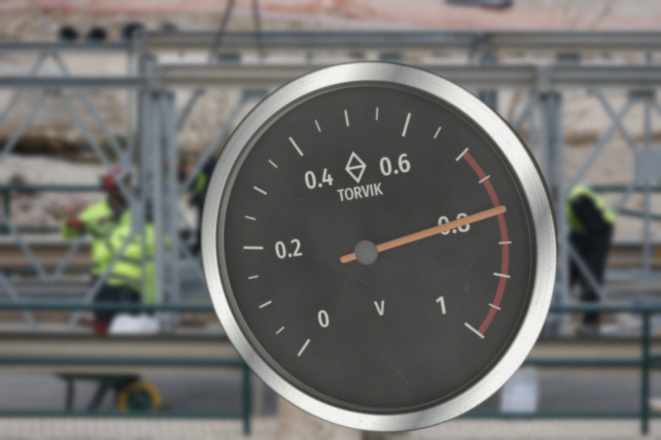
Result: 0.8 V
